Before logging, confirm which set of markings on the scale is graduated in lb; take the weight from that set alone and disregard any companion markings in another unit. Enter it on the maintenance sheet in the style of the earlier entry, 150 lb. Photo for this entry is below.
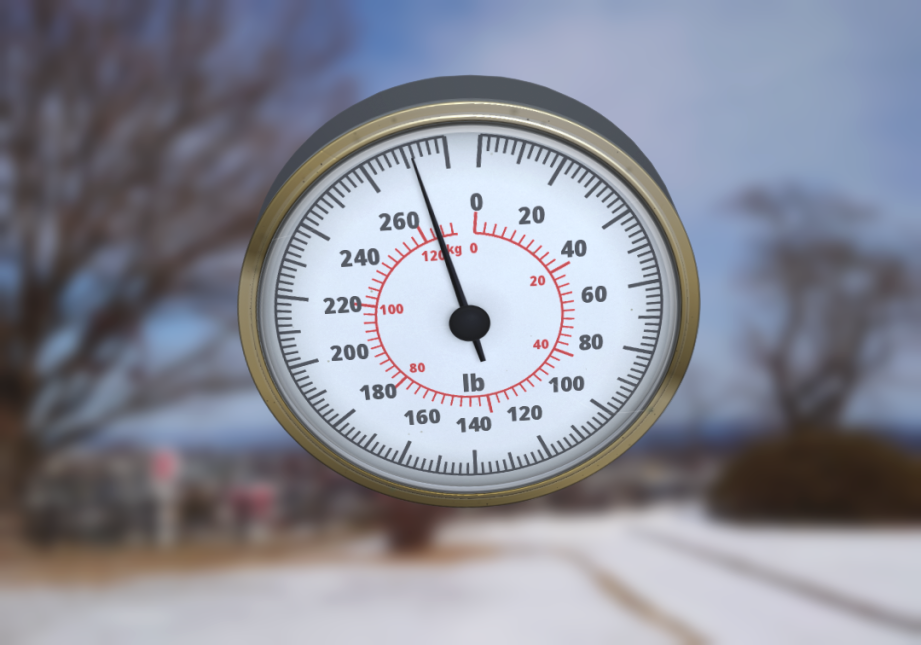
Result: 272 lb
